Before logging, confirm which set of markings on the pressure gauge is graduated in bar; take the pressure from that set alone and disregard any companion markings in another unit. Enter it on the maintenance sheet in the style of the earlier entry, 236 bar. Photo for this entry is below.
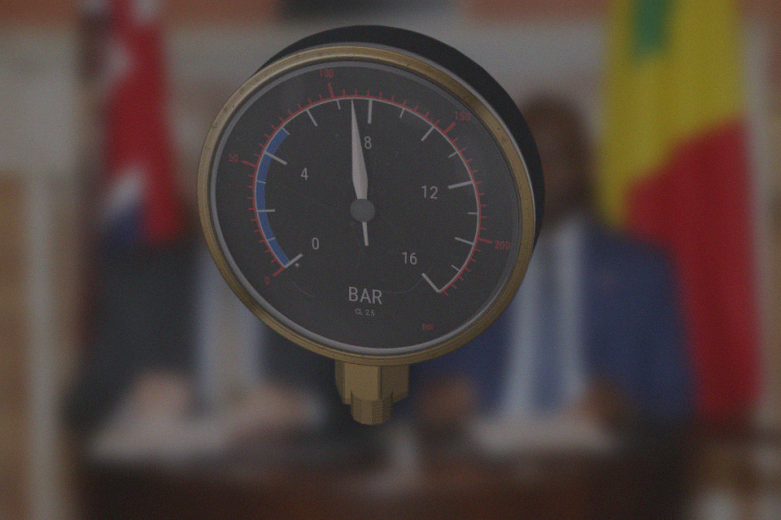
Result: 7.5 bar
